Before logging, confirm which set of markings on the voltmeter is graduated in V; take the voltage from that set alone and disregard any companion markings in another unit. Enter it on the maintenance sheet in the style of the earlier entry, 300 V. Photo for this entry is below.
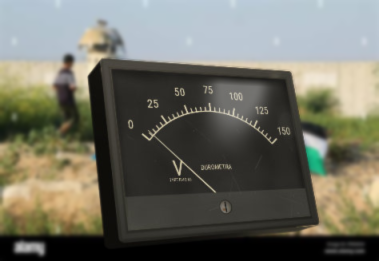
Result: 5 V
